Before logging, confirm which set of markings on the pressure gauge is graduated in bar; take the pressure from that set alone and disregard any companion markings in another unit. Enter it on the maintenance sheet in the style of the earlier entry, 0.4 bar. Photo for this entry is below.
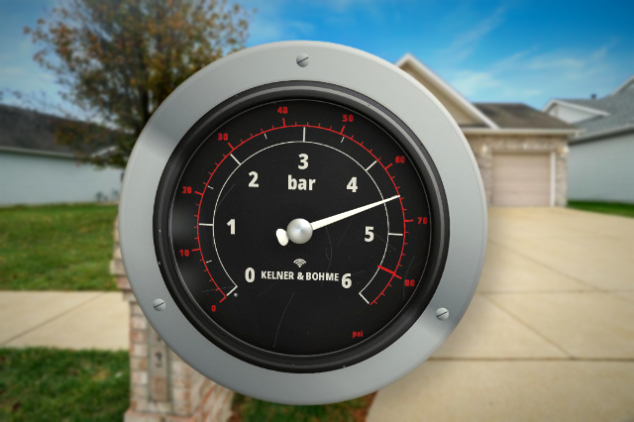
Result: 4.5 bar
